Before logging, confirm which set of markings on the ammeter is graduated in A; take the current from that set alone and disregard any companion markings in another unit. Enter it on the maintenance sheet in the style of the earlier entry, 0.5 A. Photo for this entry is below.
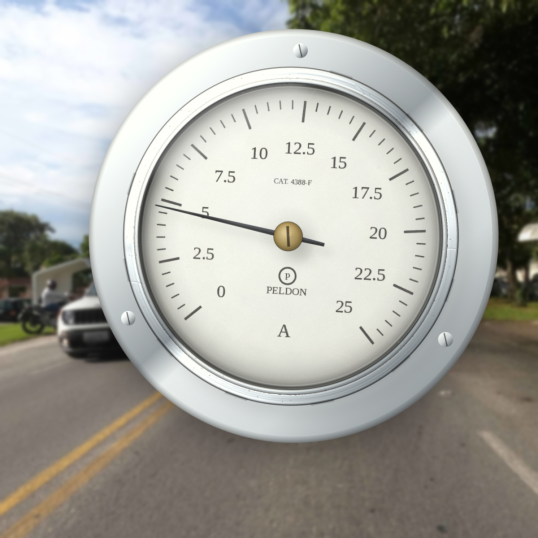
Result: 4.75 A
